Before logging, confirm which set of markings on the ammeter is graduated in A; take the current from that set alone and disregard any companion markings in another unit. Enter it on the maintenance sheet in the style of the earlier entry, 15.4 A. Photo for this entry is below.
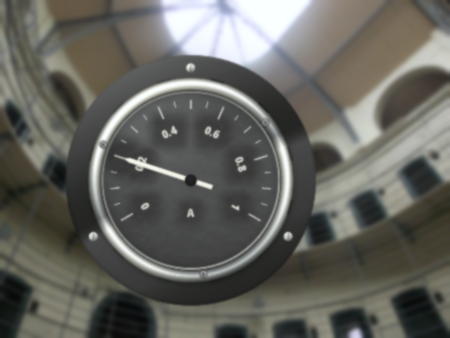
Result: 0.2 A
